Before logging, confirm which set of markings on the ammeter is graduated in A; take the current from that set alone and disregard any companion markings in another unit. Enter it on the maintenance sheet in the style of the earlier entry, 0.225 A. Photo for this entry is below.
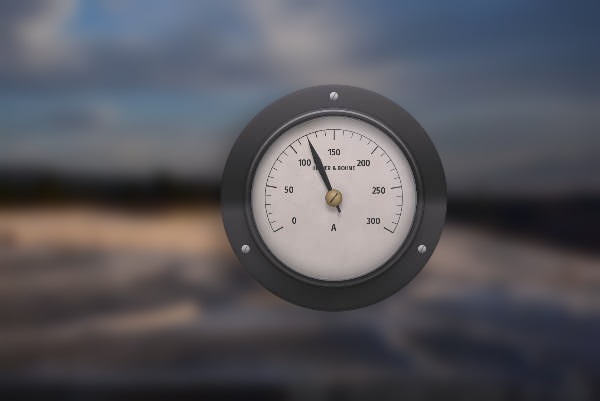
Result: 120 A
